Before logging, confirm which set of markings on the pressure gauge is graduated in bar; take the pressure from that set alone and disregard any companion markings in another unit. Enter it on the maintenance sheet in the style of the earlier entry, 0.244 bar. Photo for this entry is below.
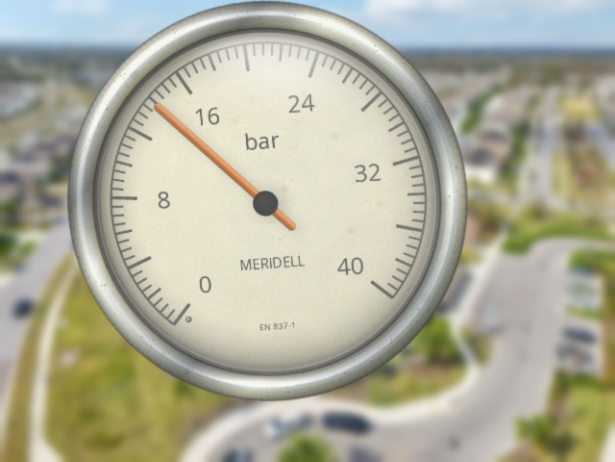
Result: 14 bar
